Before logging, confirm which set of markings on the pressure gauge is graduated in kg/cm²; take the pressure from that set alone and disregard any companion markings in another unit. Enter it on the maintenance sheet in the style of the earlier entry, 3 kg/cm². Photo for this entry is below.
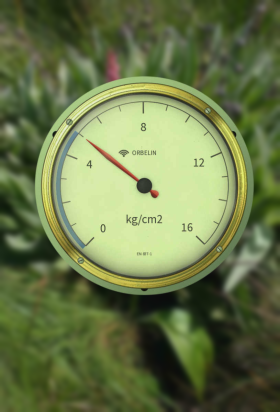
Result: 5 kg/cm²
